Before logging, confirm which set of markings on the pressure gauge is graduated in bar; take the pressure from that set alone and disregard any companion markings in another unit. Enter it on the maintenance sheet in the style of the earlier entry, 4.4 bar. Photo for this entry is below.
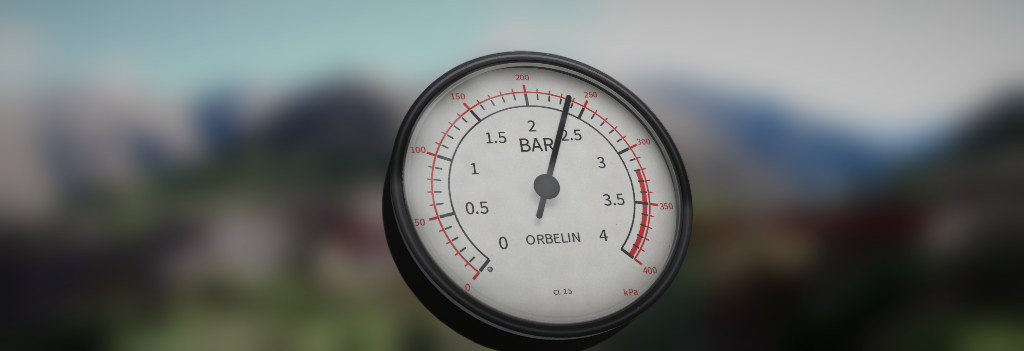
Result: 2.35 bar
